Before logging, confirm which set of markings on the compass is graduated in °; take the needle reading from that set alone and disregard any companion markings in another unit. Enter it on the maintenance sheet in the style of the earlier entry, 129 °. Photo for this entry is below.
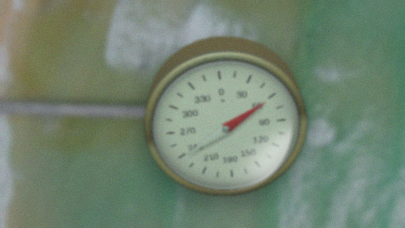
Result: 60 °
